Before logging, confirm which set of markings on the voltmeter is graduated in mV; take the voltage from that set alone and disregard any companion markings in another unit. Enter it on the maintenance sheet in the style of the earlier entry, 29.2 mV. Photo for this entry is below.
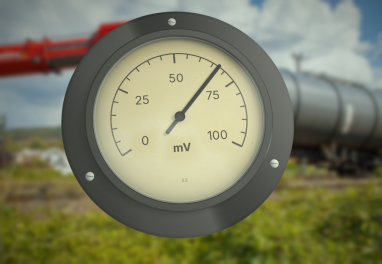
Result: 67.5 mV
